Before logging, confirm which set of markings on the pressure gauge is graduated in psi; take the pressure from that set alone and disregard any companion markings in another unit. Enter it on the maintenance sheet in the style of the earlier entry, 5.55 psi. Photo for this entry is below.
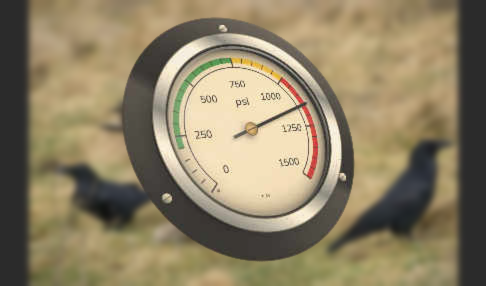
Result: 1150 psi
